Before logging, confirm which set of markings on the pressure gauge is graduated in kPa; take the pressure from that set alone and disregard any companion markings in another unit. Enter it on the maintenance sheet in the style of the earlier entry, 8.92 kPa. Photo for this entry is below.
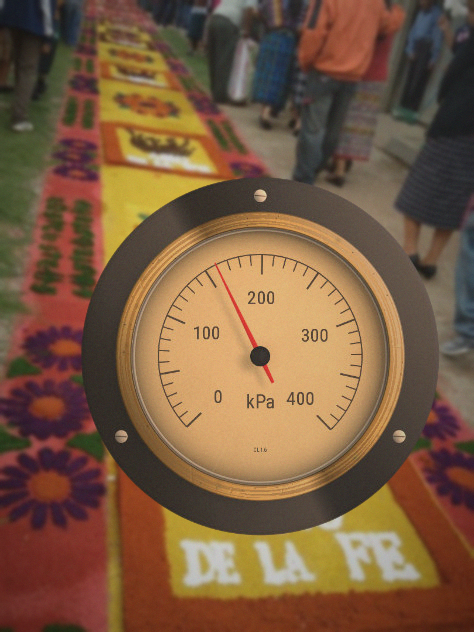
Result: 160 kPa
